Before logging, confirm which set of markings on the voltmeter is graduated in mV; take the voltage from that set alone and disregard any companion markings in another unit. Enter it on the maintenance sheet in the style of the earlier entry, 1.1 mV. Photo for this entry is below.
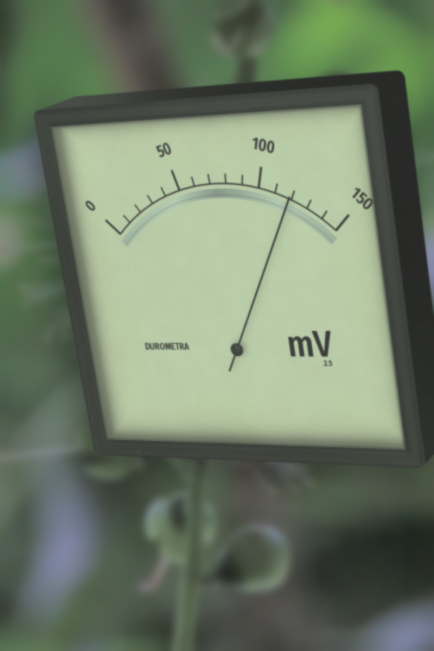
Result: 120 mV
